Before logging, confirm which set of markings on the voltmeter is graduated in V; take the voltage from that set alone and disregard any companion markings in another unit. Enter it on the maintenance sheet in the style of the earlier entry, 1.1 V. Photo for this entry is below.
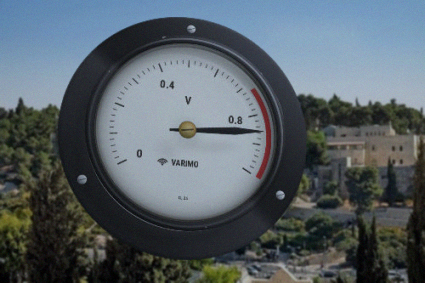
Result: 0.86 V
